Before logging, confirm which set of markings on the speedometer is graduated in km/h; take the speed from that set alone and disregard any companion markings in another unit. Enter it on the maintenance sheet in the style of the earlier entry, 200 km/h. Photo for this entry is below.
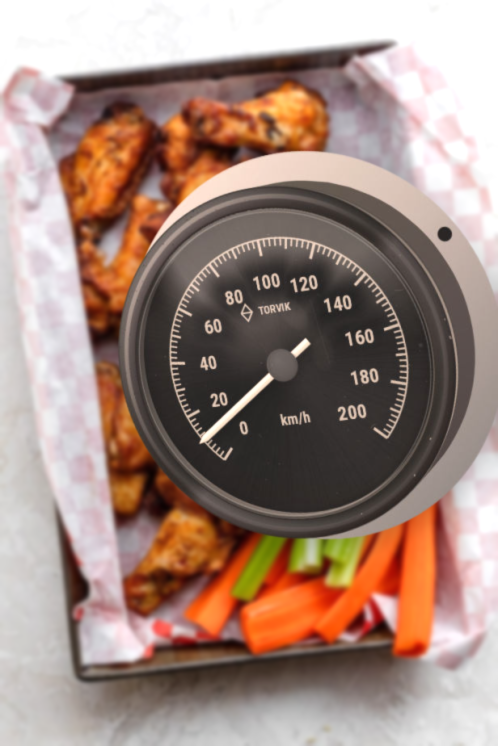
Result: 10 km/h
